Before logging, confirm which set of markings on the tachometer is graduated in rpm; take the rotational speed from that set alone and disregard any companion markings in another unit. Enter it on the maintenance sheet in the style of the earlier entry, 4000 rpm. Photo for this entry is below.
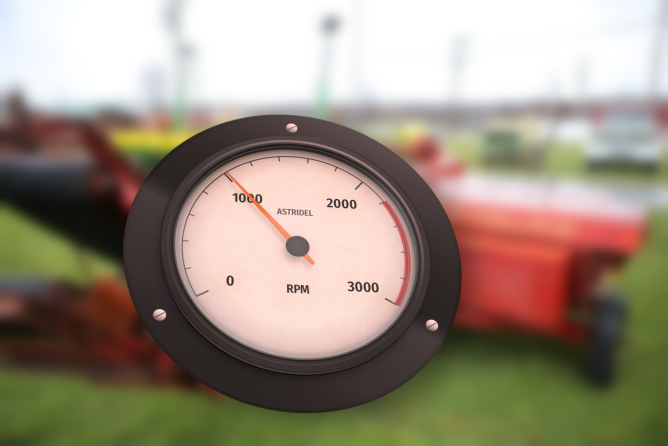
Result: 1000 rpm
